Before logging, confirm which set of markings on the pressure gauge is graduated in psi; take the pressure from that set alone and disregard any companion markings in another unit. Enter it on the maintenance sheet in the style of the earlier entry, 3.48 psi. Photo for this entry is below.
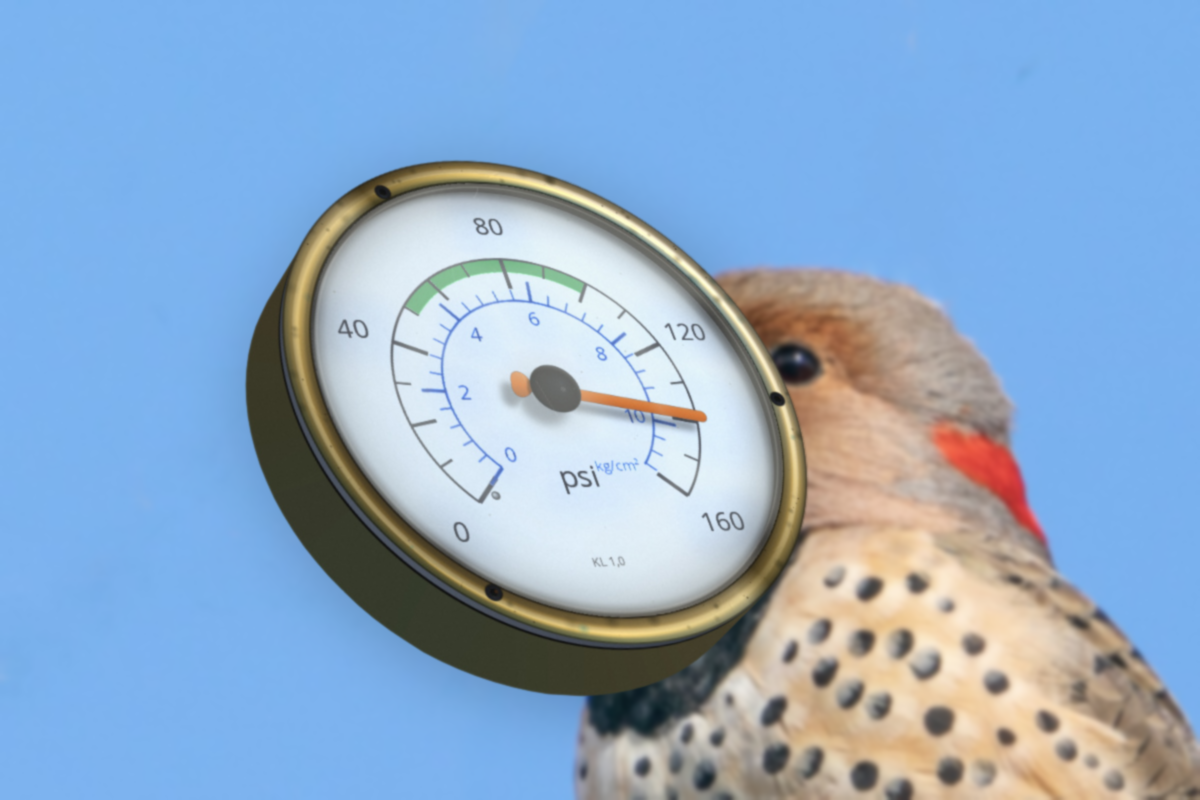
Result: 140 psi
